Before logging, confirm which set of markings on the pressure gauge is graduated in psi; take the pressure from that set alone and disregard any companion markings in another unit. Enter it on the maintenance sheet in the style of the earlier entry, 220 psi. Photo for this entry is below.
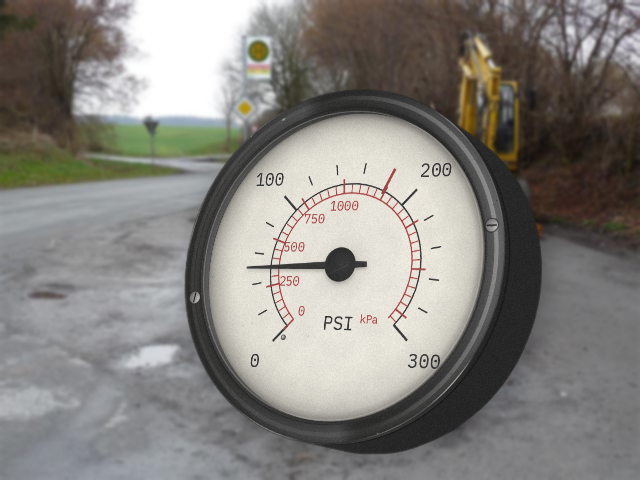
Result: 50 psi
